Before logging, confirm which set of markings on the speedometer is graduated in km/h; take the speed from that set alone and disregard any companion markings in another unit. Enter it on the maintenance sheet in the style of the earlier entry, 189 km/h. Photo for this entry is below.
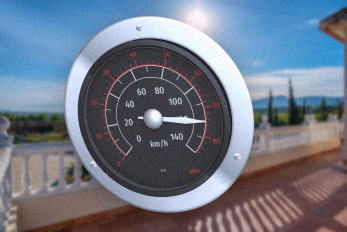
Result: 120 km/h
